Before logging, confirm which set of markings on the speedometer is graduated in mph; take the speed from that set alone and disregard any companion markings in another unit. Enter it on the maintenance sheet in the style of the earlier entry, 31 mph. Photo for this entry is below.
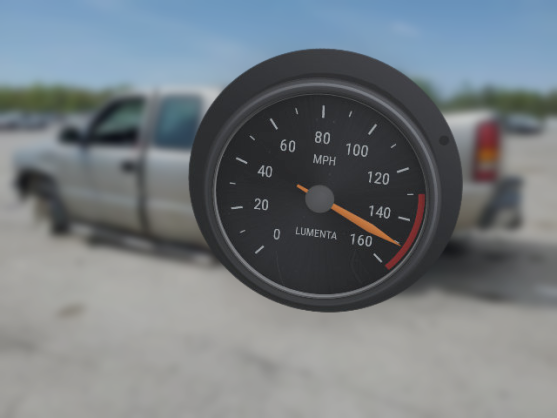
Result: 150 mph
